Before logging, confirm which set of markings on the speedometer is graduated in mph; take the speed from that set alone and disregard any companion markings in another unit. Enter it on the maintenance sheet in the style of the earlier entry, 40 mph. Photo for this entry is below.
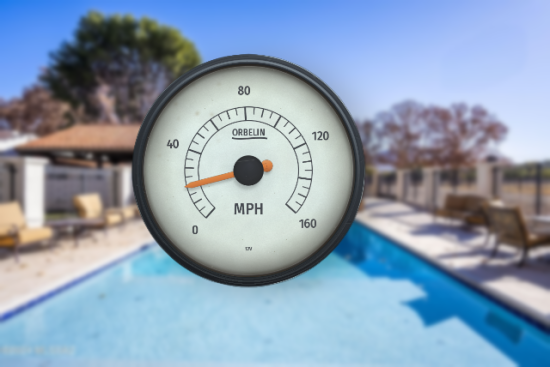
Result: 20 mph
